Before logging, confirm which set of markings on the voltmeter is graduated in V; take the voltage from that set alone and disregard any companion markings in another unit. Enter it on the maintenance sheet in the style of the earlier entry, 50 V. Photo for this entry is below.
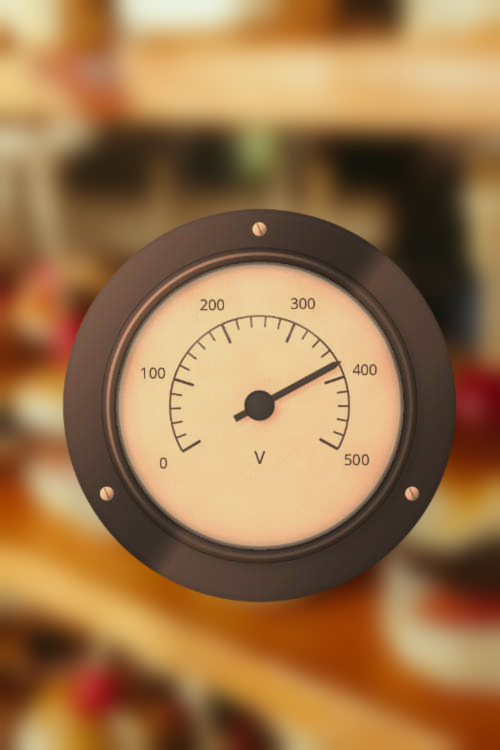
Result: 380 V
